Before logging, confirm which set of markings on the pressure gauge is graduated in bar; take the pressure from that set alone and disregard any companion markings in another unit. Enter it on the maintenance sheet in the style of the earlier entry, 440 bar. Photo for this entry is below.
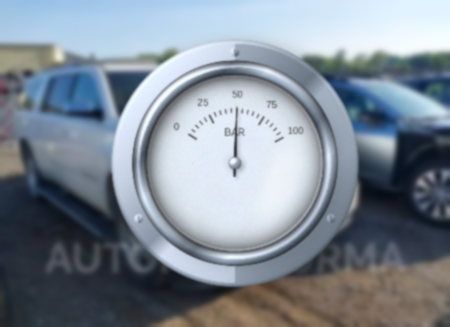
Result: 50 bar
